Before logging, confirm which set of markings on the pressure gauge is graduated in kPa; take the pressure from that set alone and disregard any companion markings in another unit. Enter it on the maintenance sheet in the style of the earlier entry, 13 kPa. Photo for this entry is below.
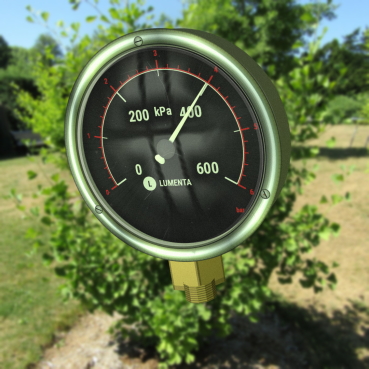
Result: 400 kPa
